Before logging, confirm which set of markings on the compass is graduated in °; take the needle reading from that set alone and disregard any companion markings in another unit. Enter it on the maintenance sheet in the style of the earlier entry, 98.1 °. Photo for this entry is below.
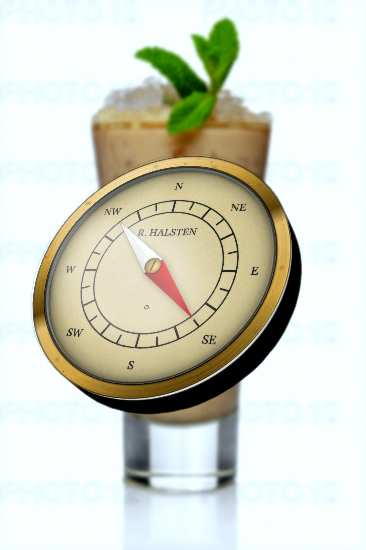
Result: 135 °
